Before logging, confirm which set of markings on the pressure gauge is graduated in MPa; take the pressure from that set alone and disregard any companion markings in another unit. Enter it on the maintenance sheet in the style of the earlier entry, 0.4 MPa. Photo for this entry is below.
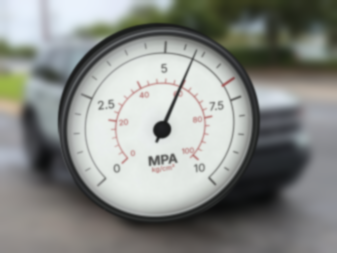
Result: 5.75 MPa
